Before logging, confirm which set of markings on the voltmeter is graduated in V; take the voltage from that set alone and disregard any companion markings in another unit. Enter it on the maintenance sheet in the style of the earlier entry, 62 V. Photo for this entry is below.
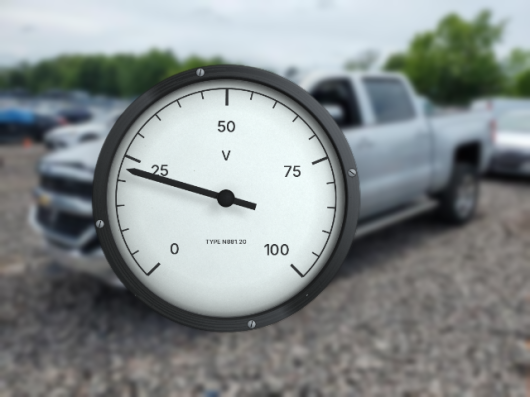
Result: 22.5 V
